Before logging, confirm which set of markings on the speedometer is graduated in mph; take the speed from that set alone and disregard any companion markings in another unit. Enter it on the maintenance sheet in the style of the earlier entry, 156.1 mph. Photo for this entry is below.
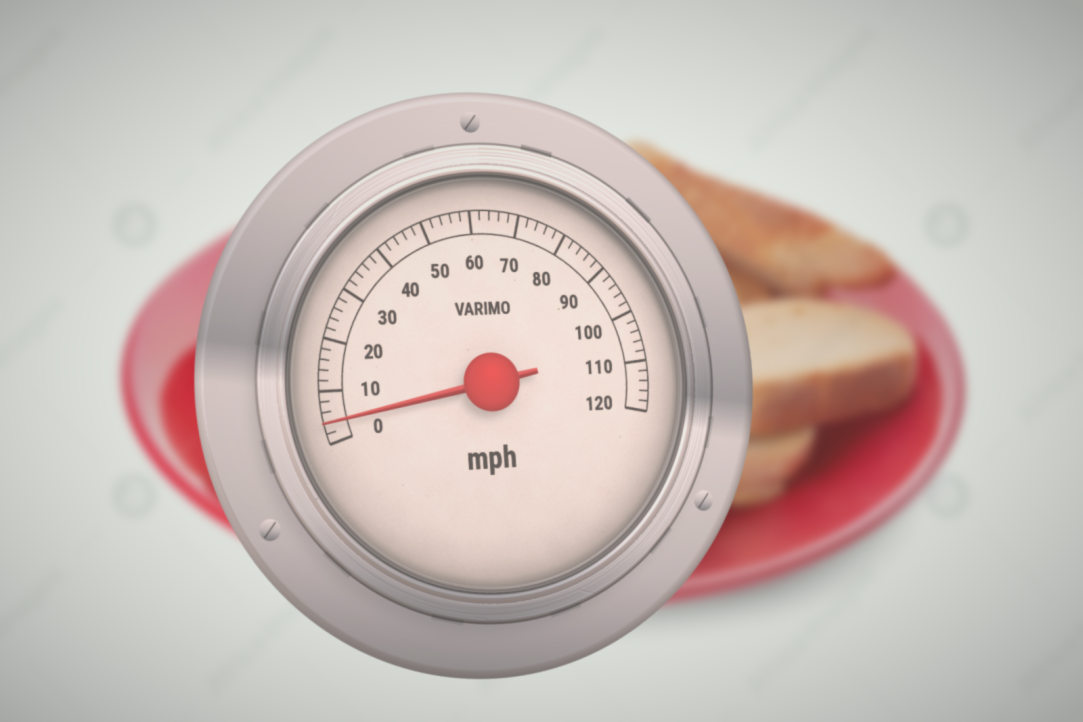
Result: 4 mph
